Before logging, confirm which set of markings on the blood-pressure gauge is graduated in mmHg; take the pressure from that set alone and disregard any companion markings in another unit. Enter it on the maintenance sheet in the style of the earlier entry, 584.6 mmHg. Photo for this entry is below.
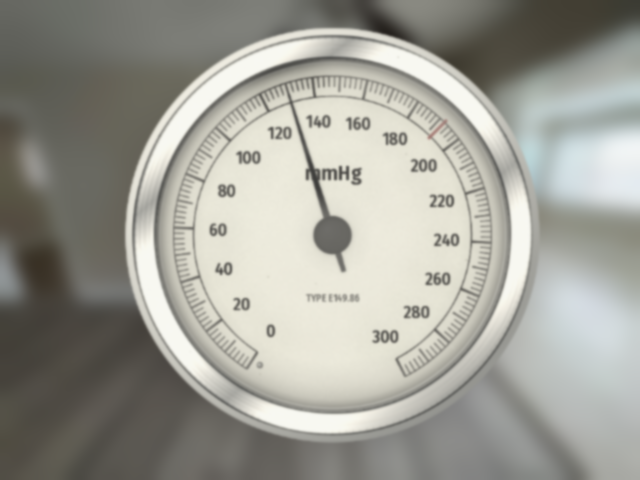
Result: 130 mmHg
